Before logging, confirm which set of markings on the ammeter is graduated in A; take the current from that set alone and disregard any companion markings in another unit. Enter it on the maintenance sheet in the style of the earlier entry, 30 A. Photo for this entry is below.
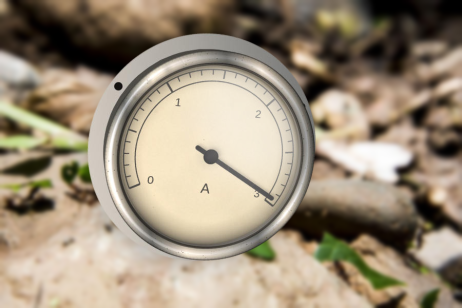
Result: 2.95 A
